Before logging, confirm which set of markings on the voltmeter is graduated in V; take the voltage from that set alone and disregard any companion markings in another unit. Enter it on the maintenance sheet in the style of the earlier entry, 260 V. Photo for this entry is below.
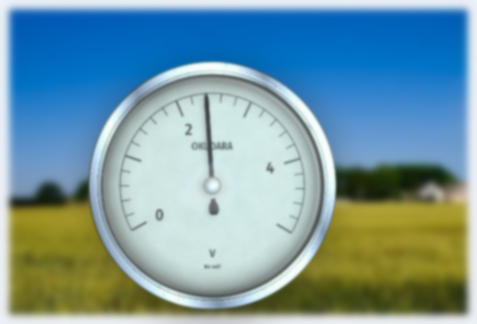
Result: 2.4 V
